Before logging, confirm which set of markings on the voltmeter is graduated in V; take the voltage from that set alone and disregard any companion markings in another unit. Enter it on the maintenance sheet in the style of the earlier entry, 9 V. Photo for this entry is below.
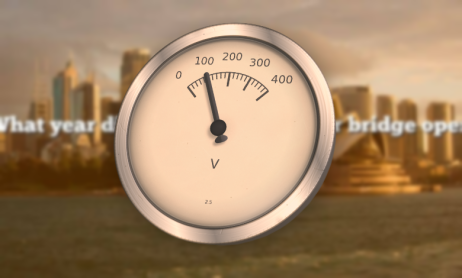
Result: 100 V
